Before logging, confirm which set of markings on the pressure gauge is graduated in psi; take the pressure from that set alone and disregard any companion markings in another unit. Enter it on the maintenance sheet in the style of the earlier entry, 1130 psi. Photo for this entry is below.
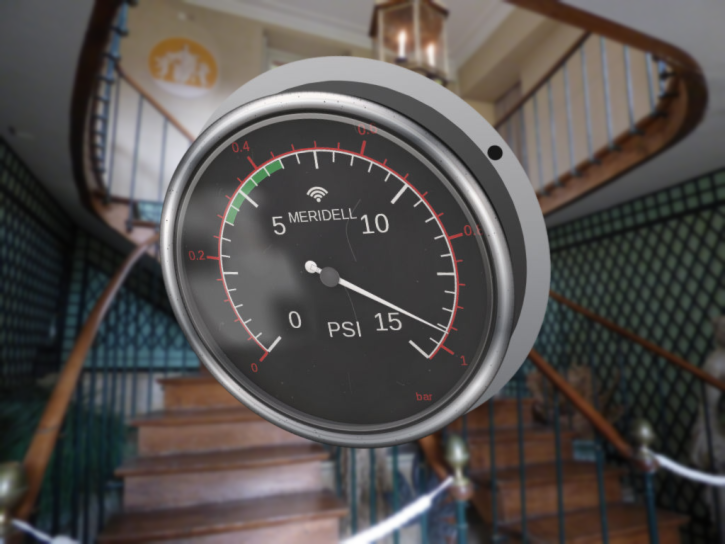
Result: 14 psi
